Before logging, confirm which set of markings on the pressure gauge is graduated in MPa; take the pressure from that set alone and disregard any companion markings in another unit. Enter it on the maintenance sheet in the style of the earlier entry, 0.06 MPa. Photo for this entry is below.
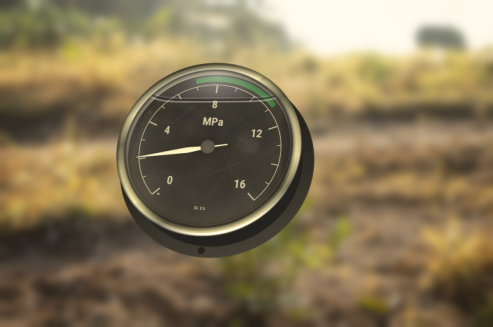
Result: 2 MPa
